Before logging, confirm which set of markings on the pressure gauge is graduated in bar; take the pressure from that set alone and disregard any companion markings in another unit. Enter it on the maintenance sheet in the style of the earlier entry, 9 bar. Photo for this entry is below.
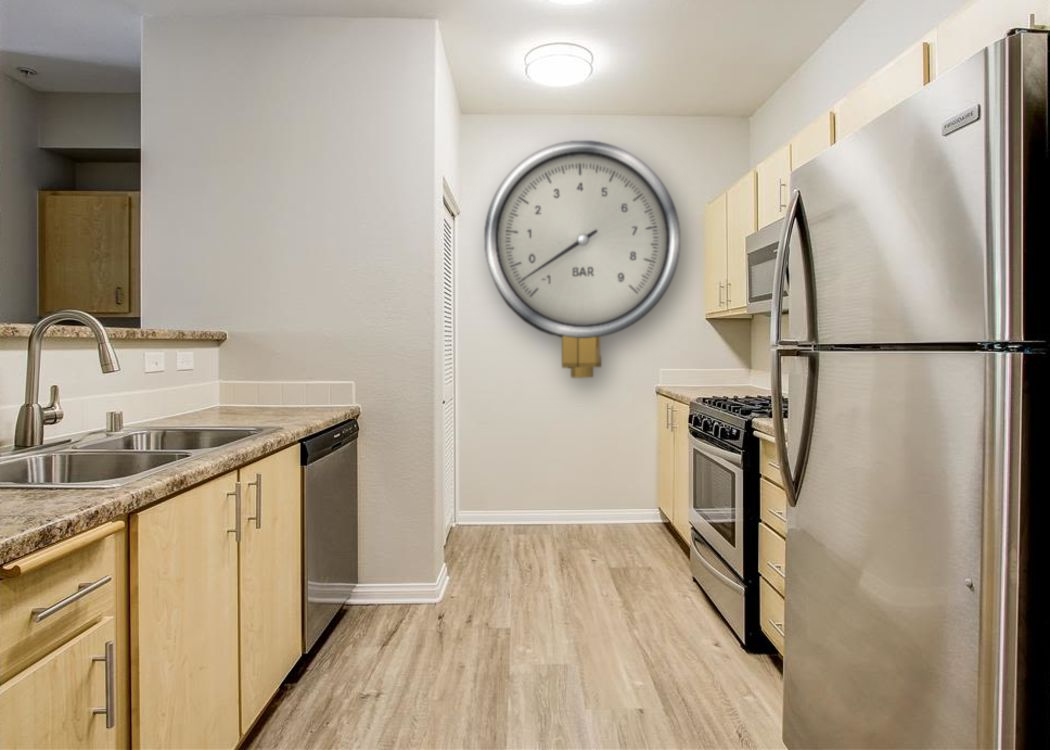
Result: -0.5 bar
